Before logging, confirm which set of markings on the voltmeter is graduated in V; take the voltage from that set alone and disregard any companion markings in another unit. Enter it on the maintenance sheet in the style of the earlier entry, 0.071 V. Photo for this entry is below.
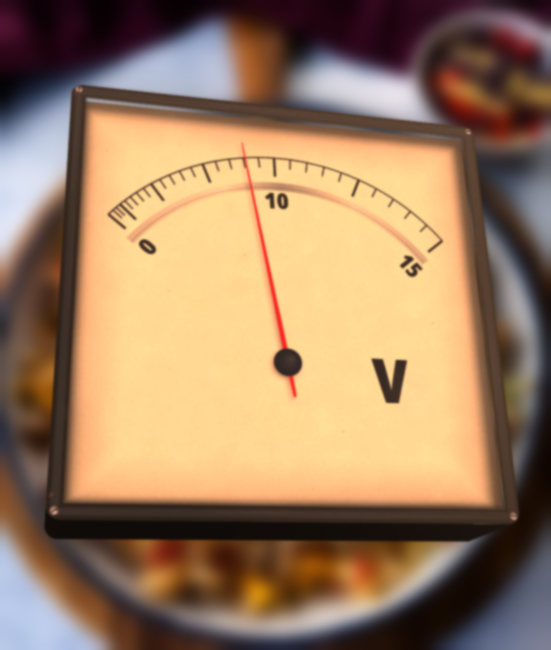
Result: 9 V
